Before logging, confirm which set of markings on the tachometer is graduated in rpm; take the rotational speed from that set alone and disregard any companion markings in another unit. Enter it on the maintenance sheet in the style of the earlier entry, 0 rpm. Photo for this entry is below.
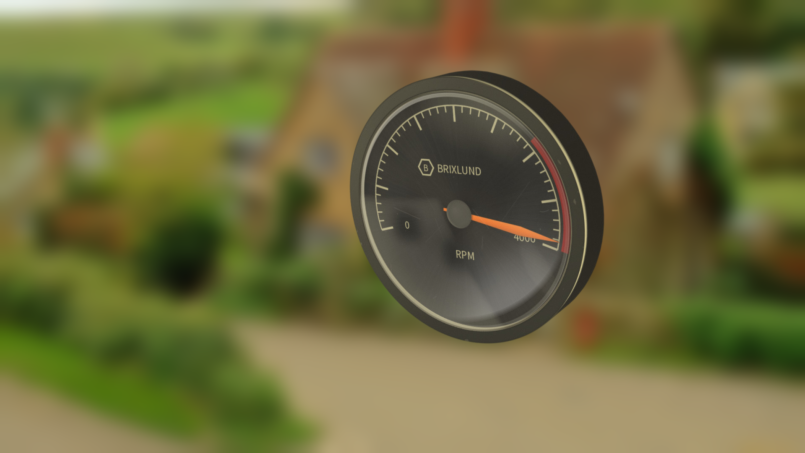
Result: 3900 rpm
